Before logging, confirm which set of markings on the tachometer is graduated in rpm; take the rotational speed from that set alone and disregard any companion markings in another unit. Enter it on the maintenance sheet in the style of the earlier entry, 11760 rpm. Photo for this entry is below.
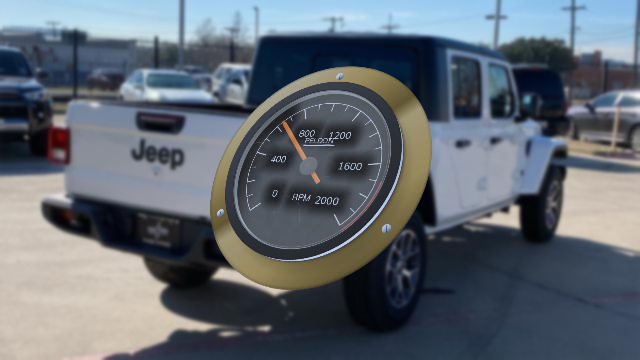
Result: 650 rpm
